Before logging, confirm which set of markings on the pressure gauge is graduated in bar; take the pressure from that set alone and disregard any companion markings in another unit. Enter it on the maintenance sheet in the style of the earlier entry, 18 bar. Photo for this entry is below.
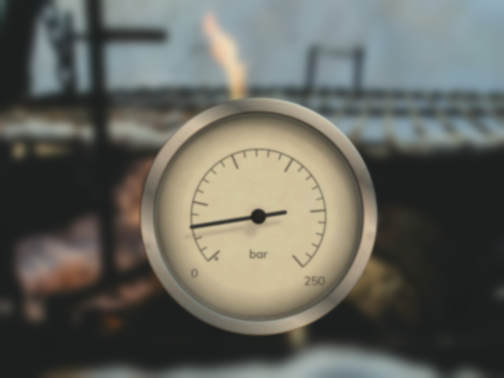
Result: 30 bar
